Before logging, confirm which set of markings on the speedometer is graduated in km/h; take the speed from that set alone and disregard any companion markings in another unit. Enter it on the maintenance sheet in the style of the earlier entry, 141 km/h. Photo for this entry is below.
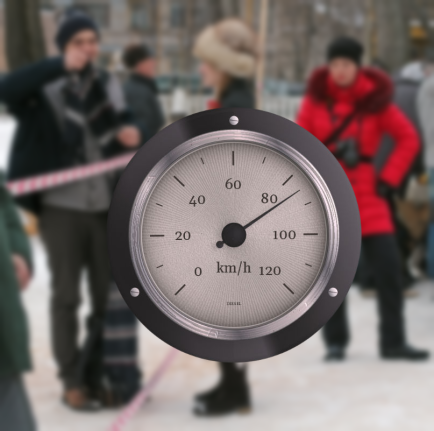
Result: 85 km/h
